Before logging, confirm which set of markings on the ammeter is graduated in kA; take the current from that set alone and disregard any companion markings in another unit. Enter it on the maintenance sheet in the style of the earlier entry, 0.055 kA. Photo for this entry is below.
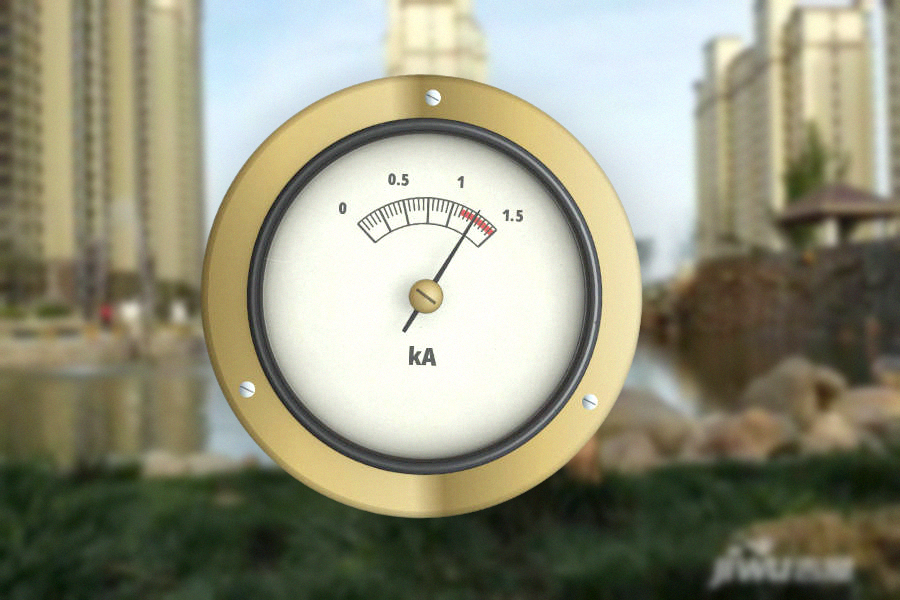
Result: 1.25 kA
